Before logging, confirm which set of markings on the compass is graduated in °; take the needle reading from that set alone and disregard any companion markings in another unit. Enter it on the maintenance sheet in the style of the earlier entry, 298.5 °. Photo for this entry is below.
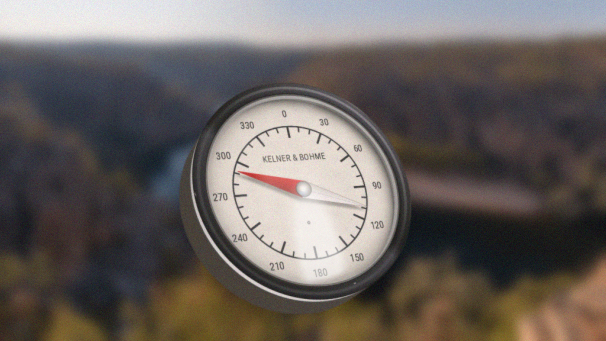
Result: 290 °
